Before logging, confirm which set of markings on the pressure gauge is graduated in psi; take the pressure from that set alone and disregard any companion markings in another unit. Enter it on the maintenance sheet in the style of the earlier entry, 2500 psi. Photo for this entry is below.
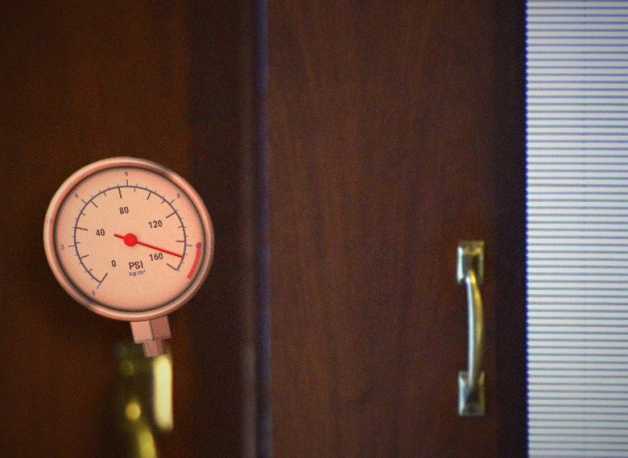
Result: 150 psi
